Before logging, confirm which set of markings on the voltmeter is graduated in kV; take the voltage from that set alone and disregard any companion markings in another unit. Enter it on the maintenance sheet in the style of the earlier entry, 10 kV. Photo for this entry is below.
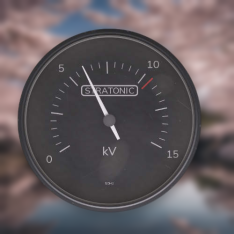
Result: 6 kV
